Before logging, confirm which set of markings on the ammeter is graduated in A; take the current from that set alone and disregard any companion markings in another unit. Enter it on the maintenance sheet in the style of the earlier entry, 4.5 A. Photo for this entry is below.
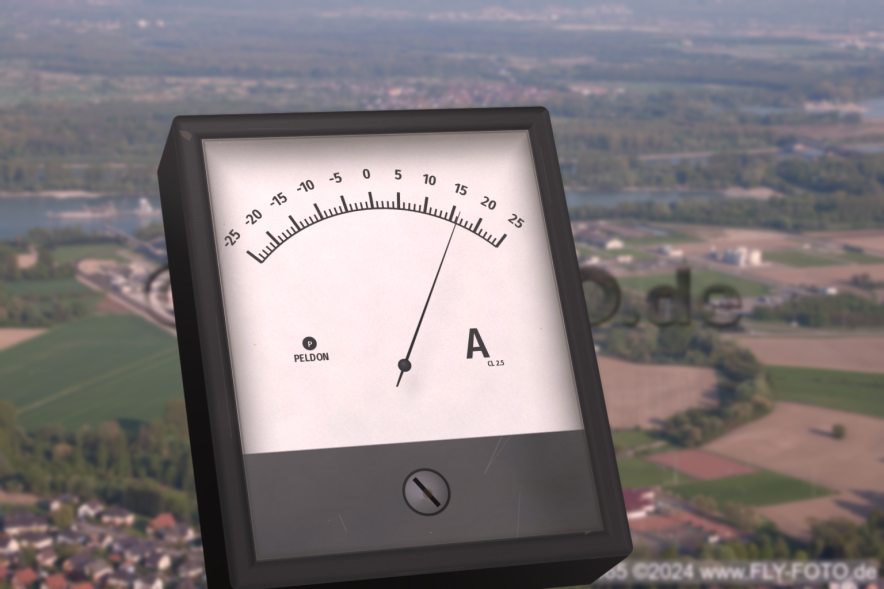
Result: 16 A
